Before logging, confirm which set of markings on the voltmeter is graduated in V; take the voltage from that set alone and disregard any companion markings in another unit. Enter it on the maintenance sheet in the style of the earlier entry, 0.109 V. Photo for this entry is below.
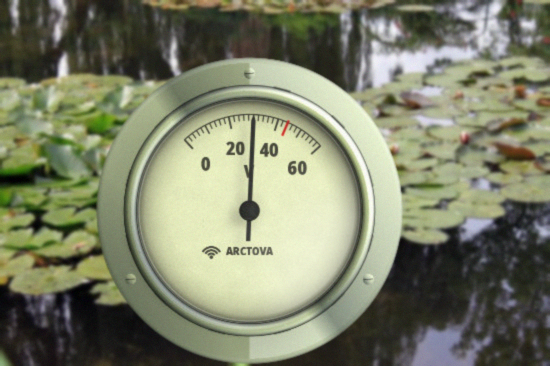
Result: 30 V
